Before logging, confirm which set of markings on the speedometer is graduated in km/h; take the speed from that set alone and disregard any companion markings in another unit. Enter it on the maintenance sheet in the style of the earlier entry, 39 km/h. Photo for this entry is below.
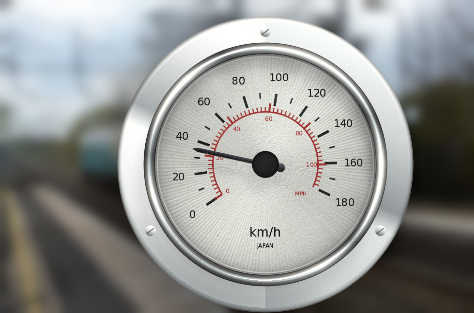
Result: 35 km/h
